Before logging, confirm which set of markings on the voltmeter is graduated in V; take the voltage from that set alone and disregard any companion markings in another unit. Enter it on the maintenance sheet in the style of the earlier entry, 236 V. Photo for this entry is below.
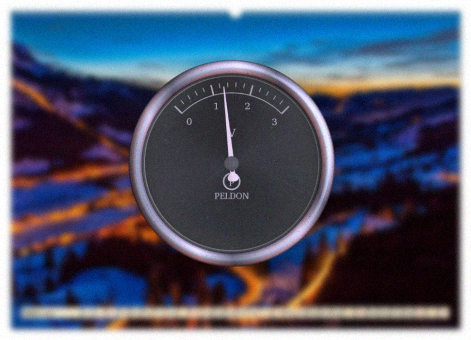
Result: 1.3 V
